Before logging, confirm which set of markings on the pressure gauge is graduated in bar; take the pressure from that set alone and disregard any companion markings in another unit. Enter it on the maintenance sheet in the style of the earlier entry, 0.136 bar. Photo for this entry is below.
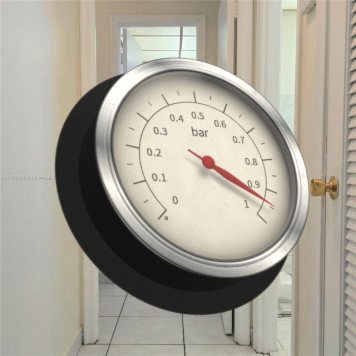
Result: 0.95 bar
